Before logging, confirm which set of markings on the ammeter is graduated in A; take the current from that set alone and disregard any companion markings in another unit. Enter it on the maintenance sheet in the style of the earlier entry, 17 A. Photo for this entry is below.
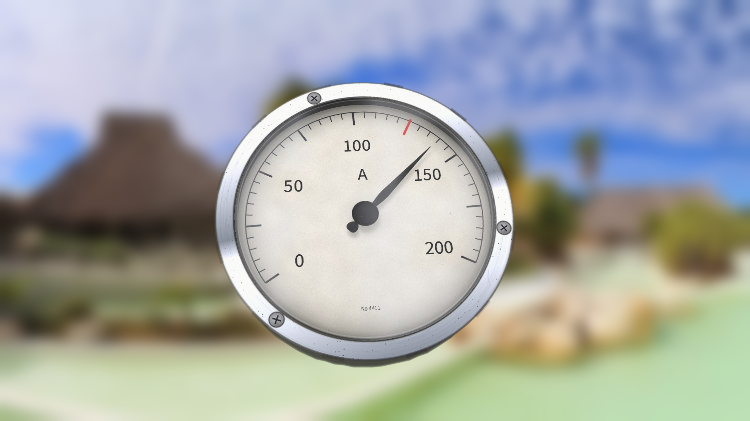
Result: 140 A
